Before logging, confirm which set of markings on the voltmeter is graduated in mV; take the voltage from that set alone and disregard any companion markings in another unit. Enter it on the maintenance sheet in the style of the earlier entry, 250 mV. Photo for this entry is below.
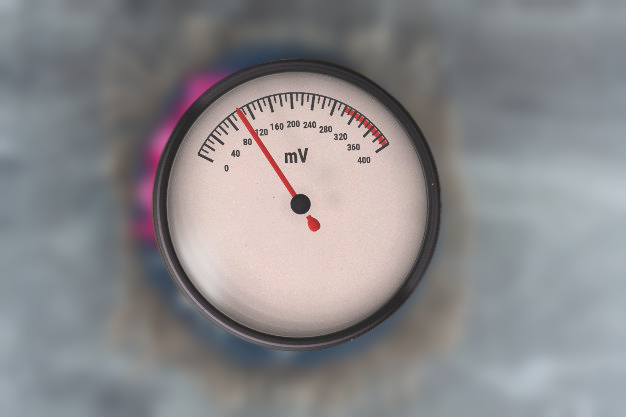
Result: 100 mV
